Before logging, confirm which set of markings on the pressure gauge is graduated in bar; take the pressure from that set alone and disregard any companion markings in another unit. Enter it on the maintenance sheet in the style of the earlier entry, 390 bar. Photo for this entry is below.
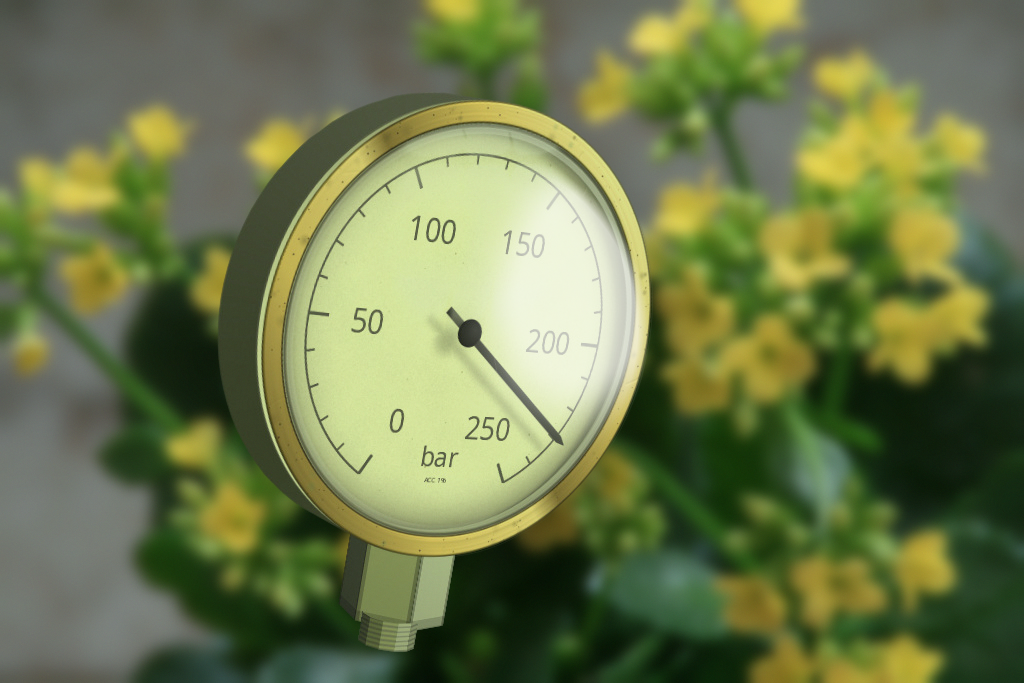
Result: 230 bar
